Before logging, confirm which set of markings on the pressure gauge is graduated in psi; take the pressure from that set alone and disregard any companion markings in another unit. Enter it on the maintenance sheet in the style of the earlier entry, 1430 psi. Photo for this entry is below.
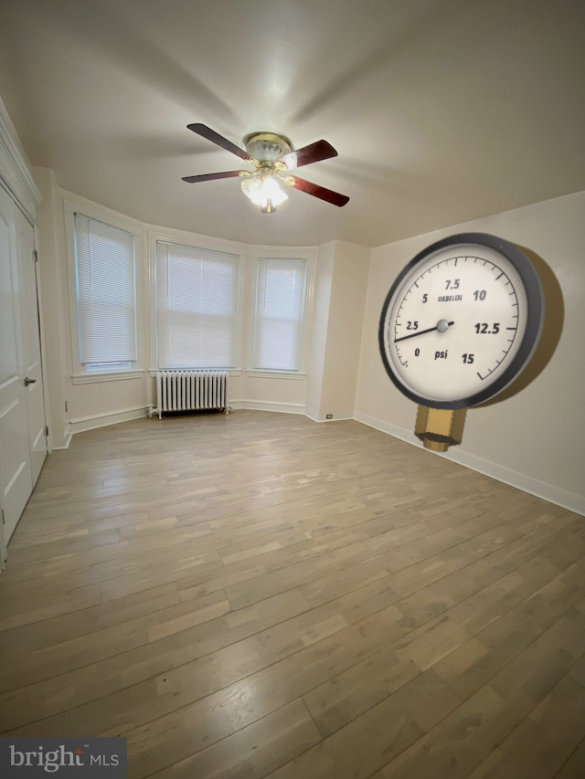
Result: 1.5 psi
